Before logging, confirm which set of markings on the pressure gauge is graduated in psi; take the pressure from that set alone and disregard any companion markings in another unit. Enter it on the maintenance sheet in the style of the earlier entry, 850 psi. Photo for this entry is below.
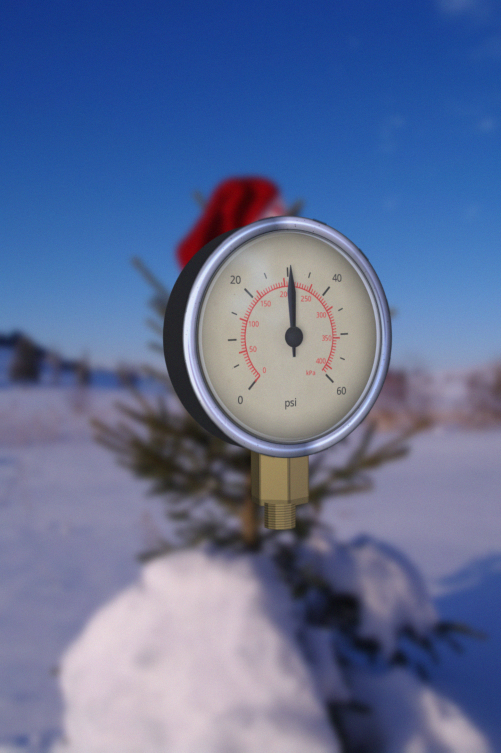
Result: 30 psi
